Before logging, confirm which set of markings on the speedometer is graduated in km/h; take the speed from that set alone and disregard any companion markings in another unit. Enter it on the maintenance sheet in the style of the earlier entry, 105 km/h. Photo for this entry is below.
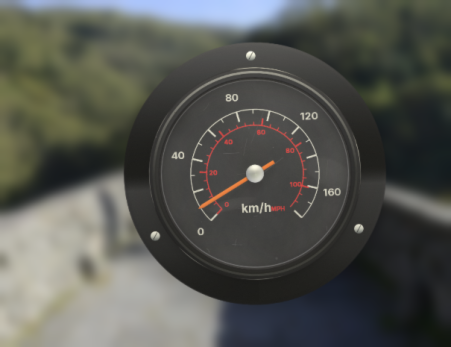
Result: 10 km/h
